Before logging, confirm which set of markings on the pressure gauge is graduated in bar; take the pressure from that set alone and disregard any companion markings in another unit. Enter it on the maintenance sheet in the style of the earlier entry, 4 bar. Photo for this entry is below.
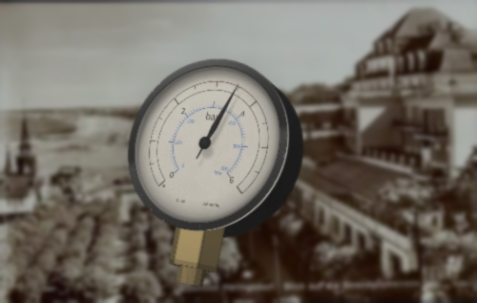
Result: 3.5 bar
